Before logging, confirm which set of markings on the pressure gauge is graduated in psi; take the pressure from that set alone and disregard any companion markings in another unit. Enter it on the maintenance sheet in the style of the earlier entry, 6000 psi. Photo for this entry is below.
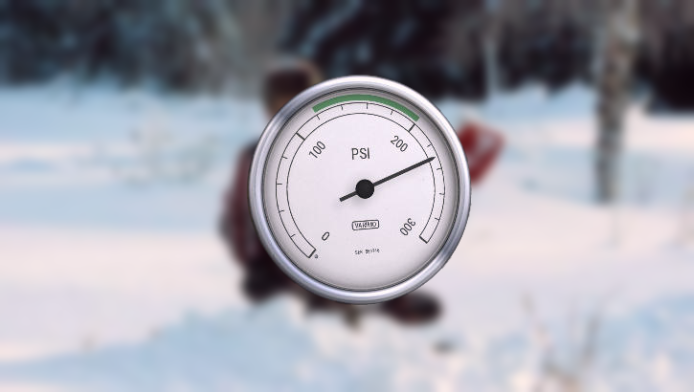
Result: 230 psi
